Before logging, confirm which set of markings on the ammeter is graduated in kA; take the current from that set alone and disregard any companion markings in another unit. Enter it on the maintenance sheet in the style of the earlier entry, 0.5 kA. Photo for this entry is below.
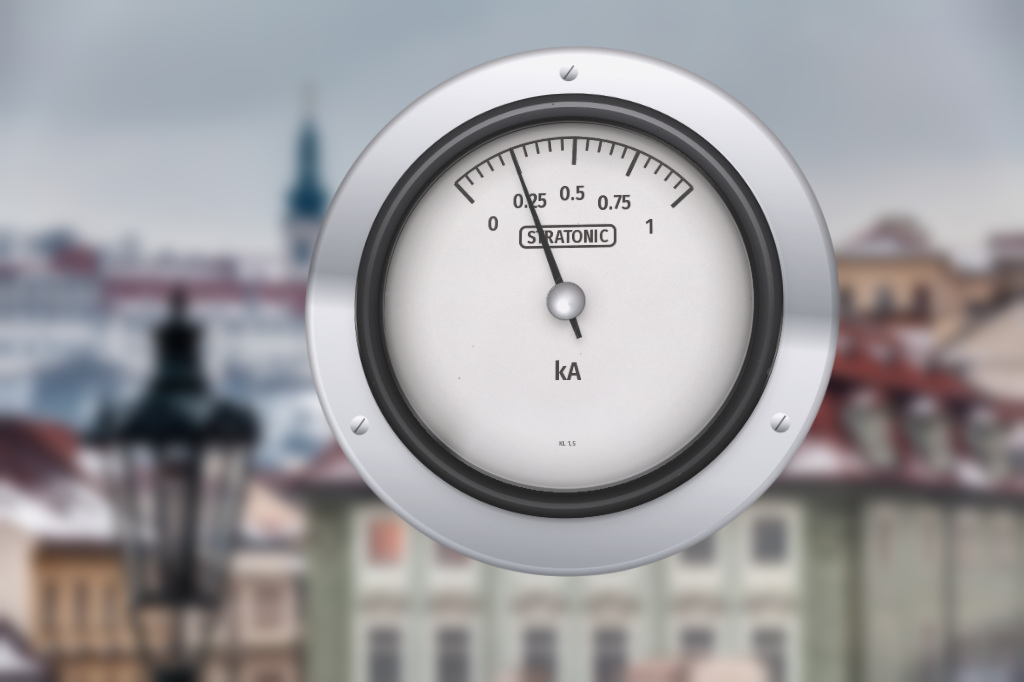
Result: 0.25 kA
